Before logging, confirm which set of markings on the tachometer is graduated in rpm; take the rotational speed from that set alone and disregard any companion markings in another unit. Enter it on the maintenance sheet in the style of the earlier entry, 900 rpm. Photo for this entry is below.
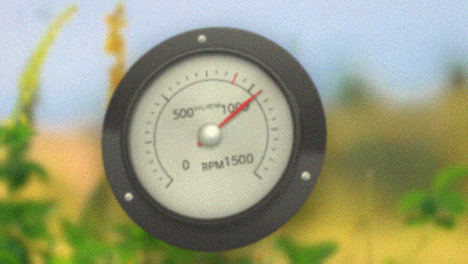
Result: 1050 rpm
